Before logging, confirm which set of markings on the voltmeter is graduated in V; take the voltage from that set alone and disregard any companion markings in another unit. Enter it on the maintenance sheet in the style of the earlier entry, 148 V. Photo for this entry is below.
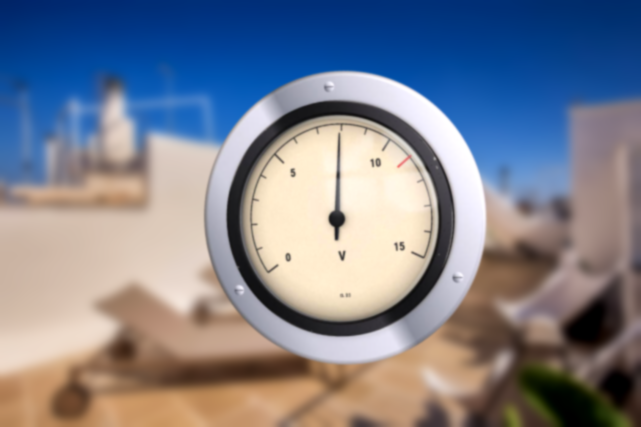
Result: 8 V
